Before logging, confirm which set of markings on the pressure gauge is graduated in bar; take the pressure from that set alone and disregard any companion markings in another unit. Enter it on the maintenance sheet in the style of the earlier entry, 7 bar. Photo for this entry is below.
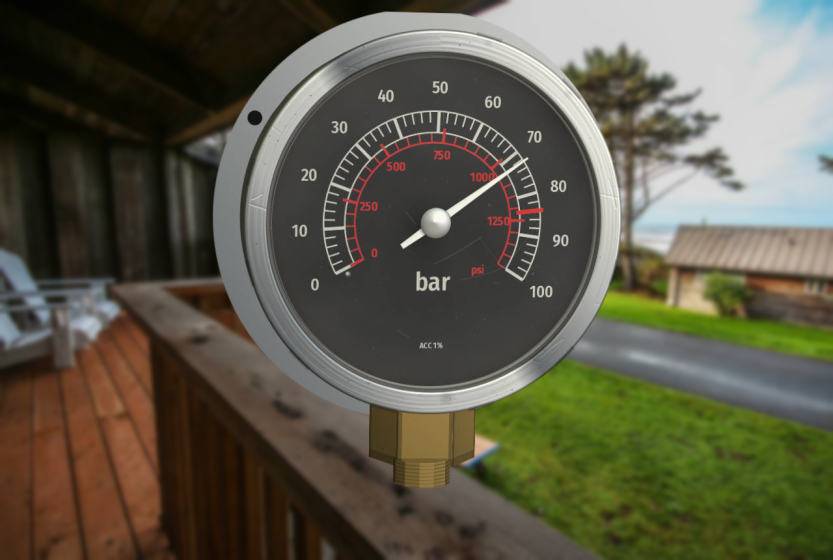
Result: 72 bar
